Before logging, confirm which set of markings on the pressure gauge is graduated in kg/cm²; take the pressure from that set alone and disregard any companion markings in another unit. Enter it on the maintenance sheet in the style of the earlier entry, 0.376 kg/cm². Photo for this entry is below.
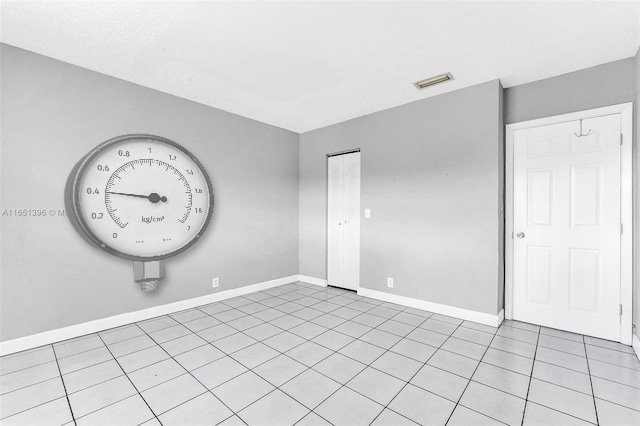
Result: 0.4 kg/cm²
